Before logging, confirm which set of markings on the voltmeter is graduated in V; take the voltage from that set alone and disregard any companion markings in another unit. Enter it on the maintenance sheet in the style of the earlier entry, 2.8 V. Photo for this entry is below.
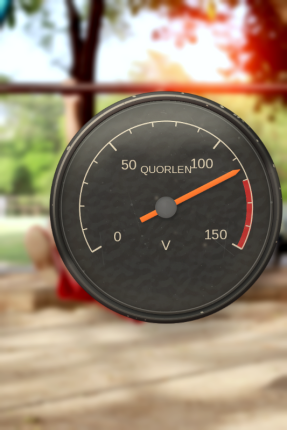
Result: 115 V
